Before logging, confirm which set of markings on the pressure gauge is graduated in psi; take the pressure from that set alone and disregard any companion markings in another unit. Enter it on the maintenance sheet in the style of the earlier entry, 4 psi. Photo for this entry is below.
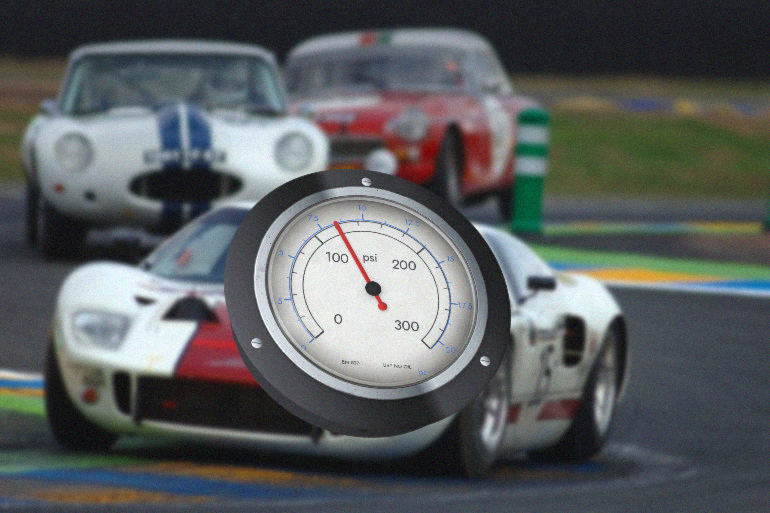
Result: 120 psi
